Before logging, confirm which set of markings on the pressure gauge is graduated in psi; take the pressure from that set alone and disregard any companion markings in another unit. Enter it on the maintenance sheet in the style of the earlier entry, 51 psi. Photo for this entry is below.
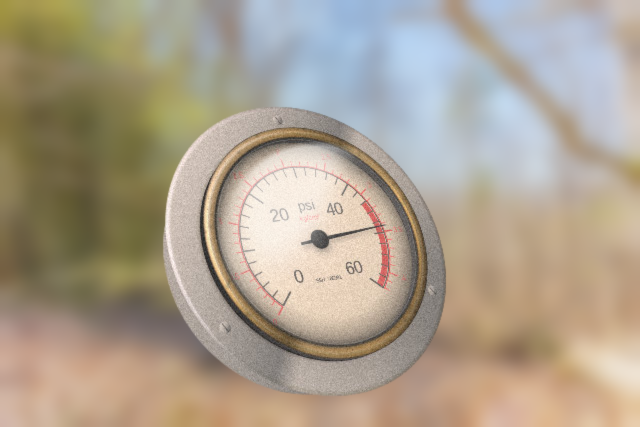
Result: 49 psi
